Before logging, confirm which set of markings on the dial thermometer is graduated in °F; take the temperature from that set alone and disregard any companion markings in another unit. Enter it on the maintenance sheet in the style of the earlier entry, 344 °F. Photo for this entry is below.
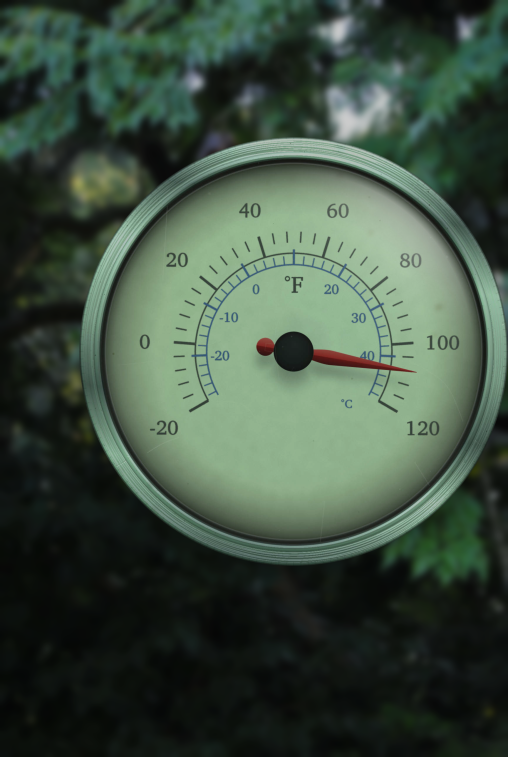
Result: 108 °F
